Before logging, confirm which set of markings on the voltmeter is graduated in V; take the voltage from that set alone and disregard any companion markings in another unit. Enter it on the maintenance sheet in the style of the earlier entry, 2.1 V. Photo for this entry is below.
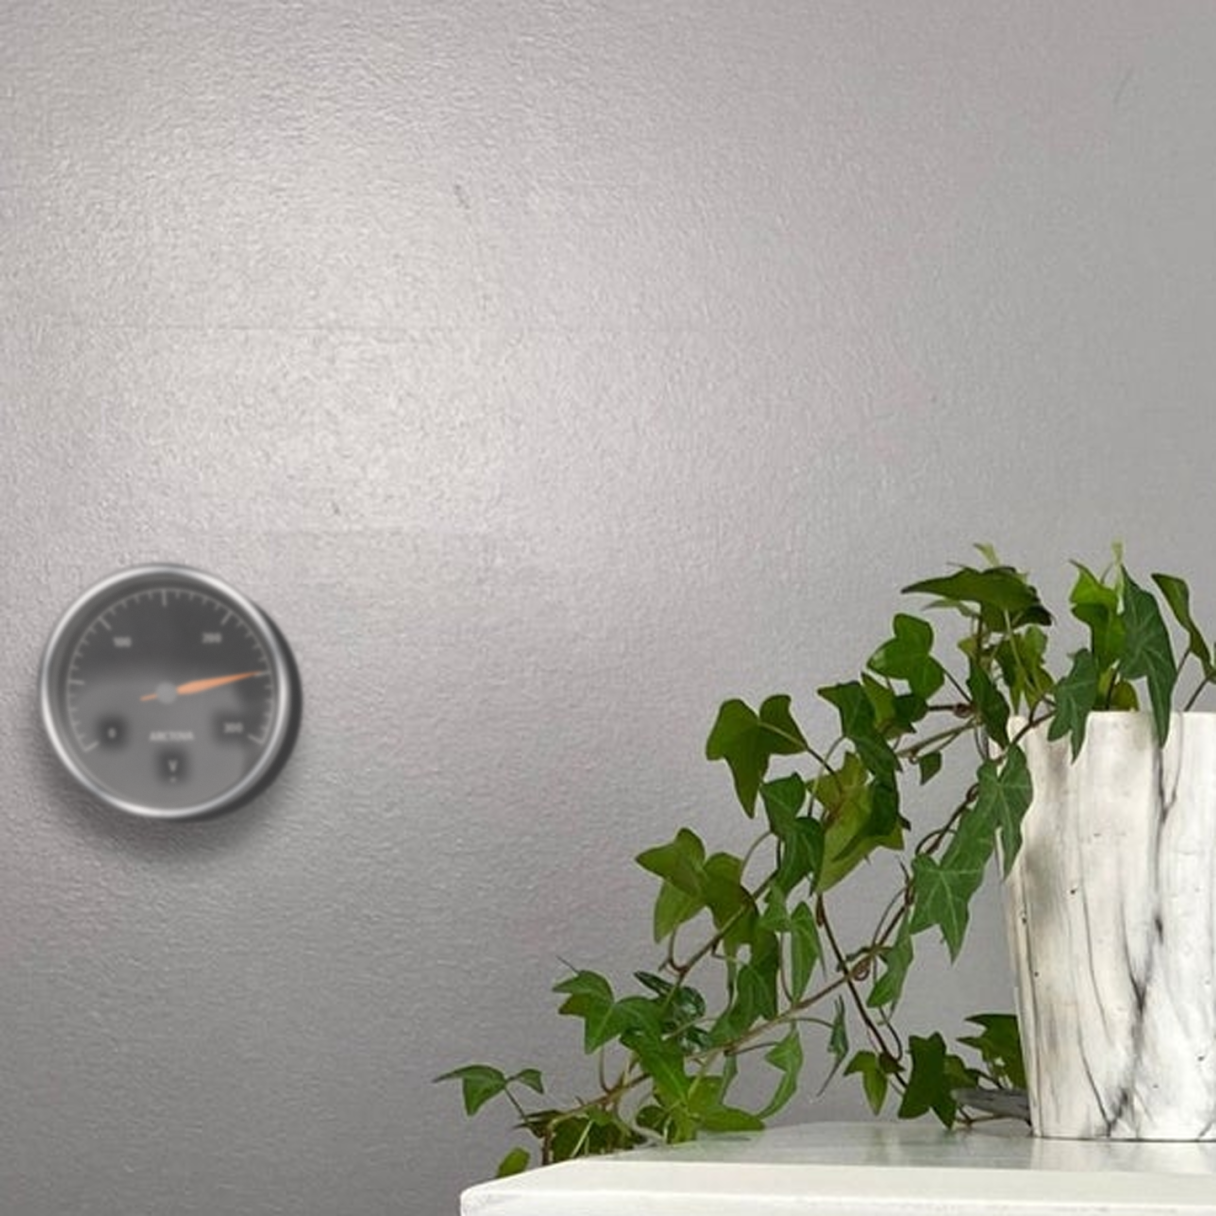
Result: 250 V
